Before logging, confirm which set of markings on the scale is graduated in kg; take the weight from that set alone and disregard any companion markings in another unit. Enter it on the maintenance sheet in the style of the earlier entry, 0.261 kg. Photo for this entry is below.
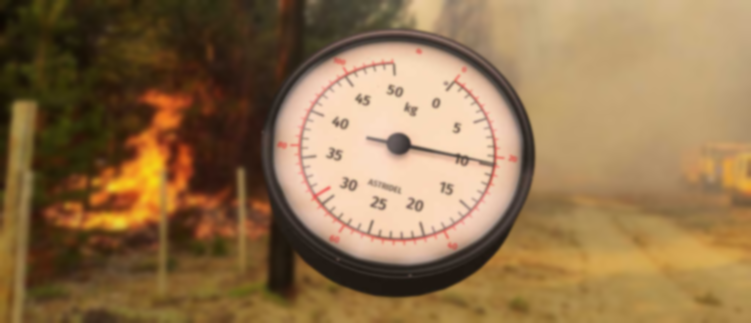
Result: 10 kg
